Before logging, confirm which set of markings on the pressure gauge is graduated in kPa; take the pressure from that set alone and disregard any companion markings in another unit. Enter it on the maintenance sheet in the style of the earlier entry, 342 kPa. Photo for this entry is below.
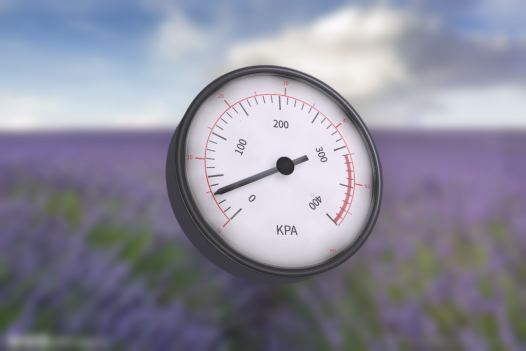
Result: 30 kPa
